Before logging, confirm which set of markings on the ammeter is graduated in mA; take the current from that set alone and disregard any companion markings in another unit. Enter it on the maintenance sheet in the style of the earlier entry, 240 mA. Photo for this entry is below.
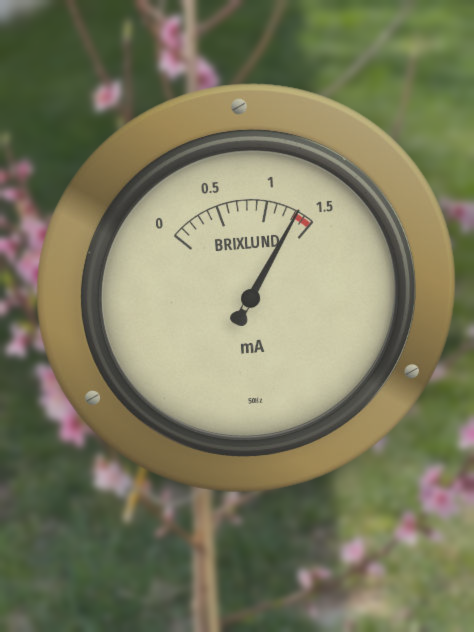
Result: 1.3 mA
